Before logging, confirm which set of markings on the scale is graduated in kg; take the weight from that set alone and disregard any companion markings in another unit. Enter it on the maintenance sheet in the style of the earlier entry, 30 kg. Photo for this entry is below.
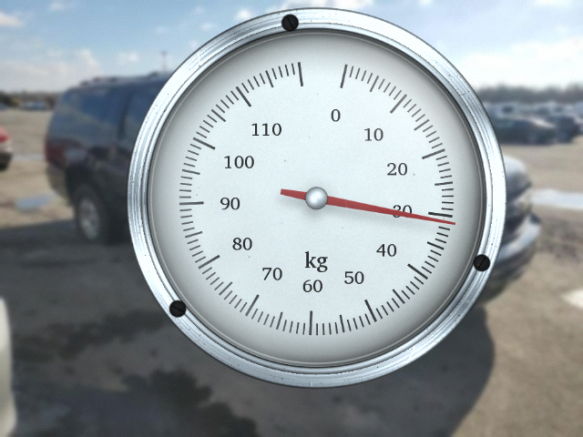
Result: 31 kg
